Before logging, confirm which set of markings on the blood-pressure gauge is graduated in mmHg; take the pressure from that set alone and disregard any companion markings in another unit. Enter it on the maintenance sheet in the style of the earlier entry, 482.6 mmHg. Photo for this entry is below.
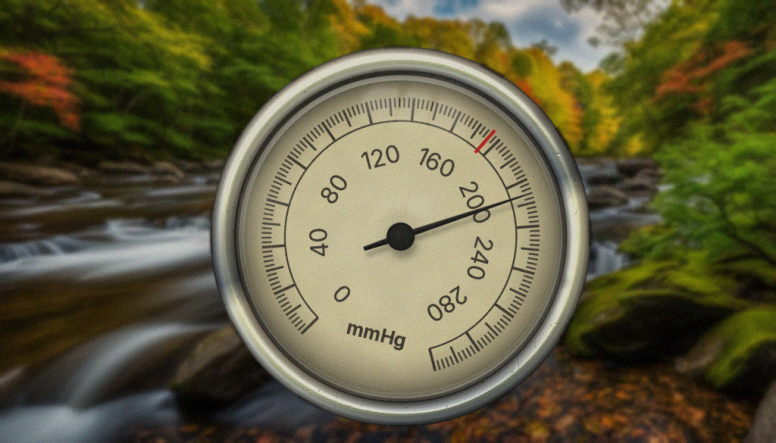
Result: 206 mmHg
